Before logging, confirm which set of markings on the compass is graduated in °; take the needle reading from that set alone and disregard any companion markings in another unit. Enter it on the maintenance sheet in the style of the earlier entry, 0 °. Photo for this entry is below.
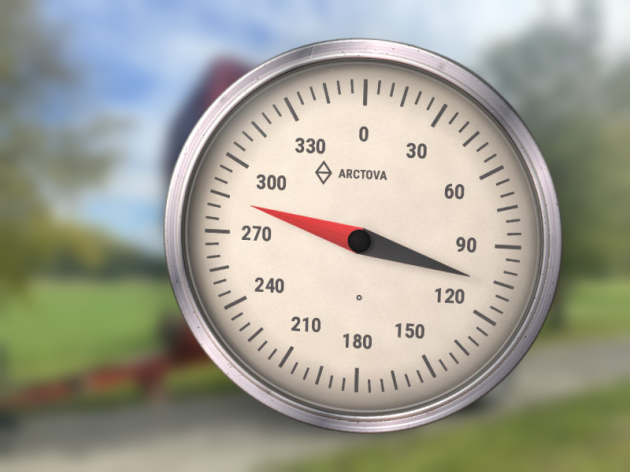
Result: 285 °
